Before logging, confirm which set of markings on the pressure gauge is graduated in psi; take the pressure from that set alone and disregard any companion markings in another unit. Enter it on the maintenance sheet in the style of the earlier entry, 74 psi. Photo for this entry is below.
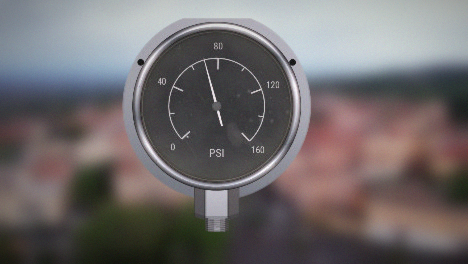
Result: 70 psi
